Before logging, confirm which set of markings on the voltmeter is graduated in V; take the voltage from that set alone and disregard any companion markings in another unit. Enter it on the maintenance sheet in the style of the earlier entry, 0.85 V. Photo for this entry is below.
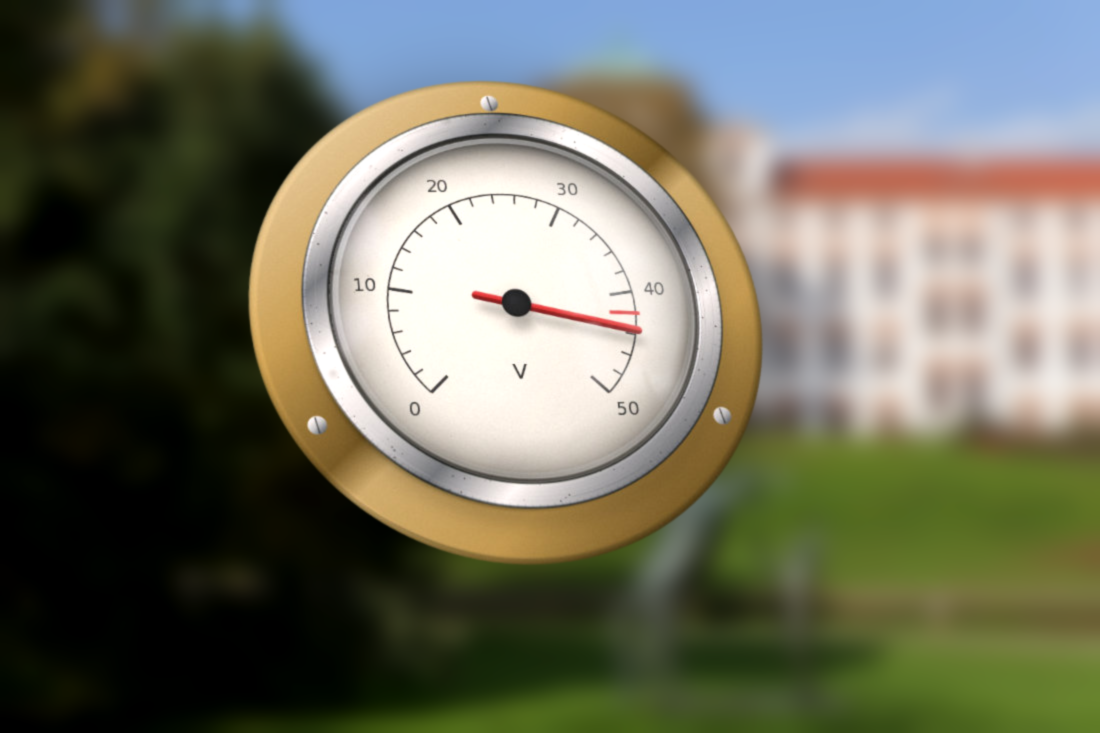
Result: 44 V
